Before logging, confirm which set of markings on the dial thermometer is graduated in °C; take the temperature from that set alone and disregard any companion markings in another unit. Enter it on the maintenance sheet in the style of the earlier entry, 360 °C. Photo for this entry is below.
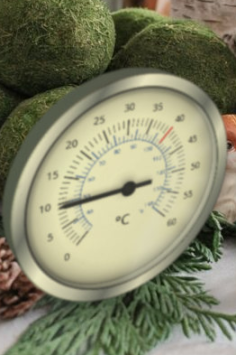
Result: 10 °C
